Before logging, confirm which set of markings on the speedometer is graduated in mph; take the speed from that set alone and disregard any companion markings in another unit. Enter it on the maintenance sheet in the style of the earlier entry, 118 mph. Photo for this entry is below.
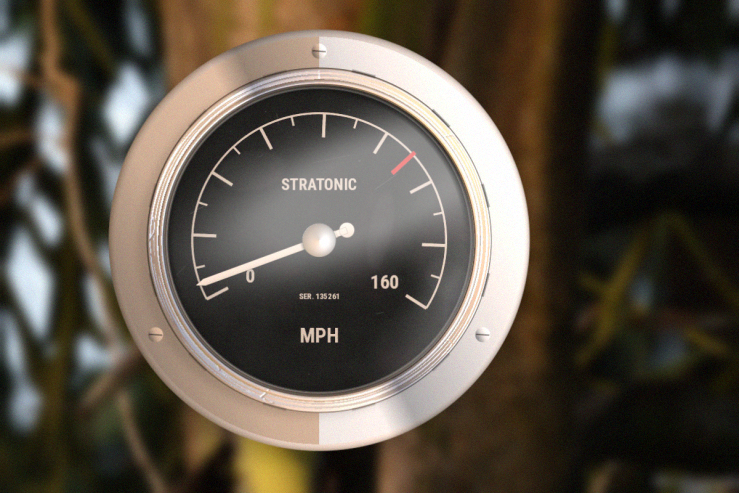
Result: 5 mph
